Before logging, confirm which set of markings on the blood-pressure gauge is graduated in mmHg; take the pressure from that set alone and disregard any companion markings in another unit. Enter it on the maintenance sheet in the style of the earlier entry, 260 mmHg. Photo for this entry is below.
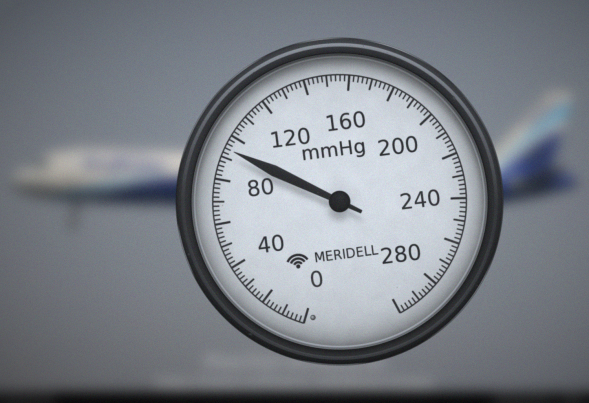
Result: 94 mmHg
